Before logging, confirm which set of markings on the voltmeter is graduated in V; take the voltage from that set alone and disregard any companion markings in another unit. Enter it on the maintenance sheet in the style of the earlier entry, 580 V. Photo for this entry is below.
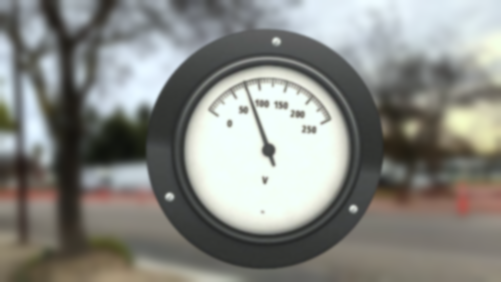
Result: 75 V
